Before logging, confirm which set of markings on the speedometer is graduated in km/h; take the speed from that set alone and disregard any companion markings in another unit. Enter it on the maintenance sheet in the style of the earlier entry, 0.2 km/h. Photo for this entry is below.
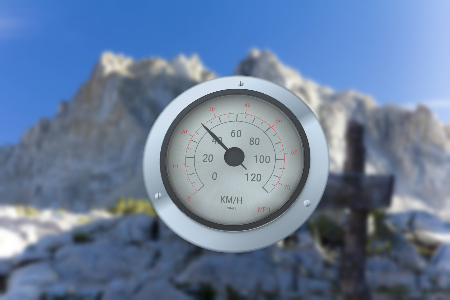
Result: 40 km/h
